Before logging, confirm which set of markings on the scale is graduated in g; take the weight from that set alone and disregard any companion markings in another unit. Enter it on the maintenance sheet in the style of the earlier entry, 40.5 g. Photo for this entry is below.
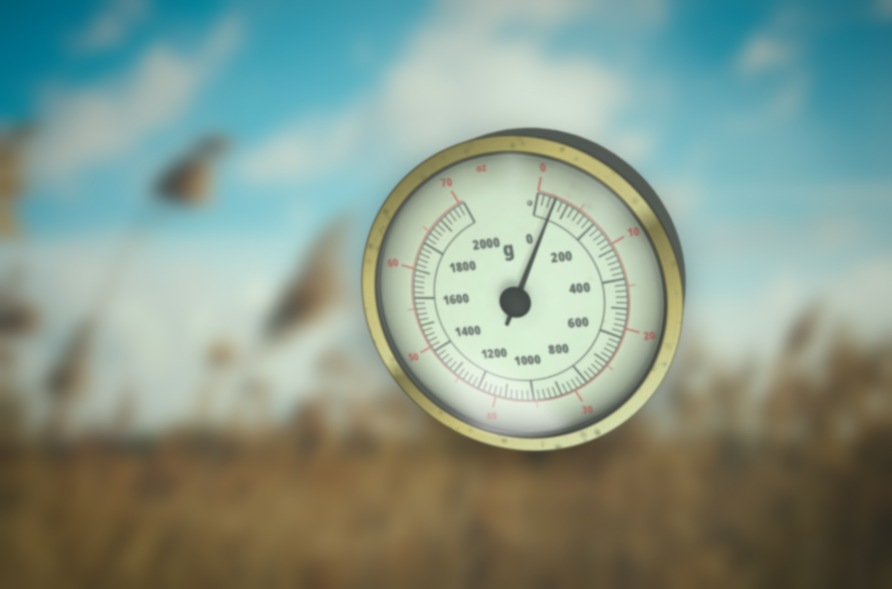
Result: 60 g
